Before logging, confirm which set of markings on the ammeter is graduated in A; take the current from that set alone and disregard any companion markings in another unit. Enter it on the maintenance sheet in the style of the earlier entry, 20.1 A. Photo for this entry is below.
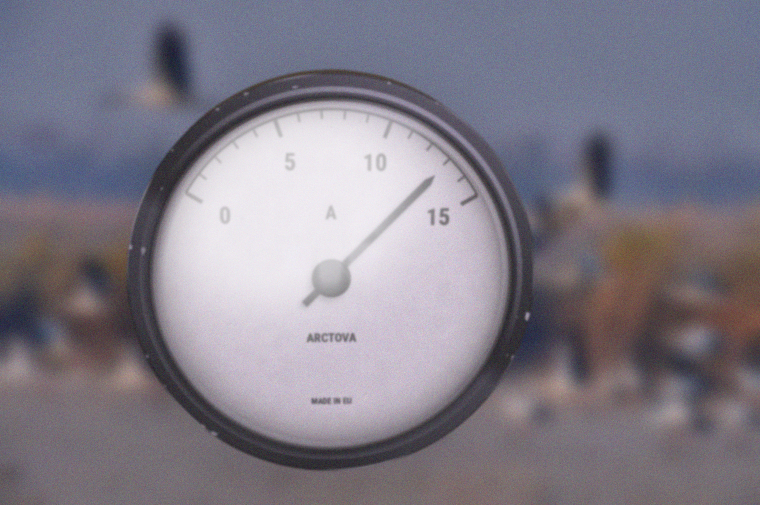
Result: 13 A
